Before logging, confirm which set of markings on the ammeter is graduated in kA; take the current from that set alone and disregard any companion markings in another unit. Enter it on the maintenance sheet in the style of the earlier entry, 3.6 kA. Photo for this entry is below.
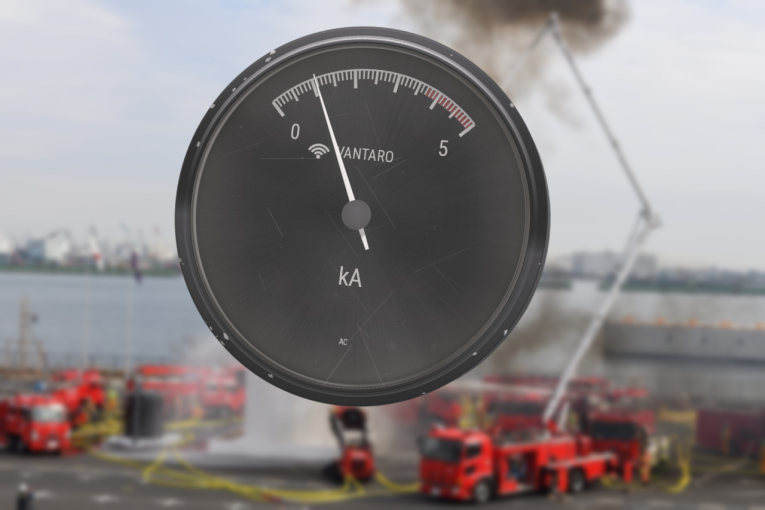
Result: 1.1 kA
